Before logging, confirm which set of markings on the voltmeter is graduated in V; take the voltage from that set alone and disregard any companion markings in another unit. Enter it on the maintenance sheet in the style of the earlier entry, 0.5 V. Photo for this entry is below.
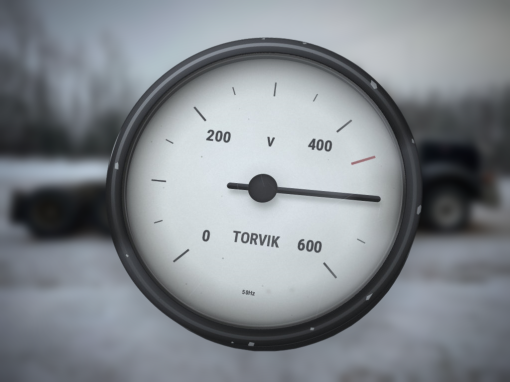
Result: 500 V
